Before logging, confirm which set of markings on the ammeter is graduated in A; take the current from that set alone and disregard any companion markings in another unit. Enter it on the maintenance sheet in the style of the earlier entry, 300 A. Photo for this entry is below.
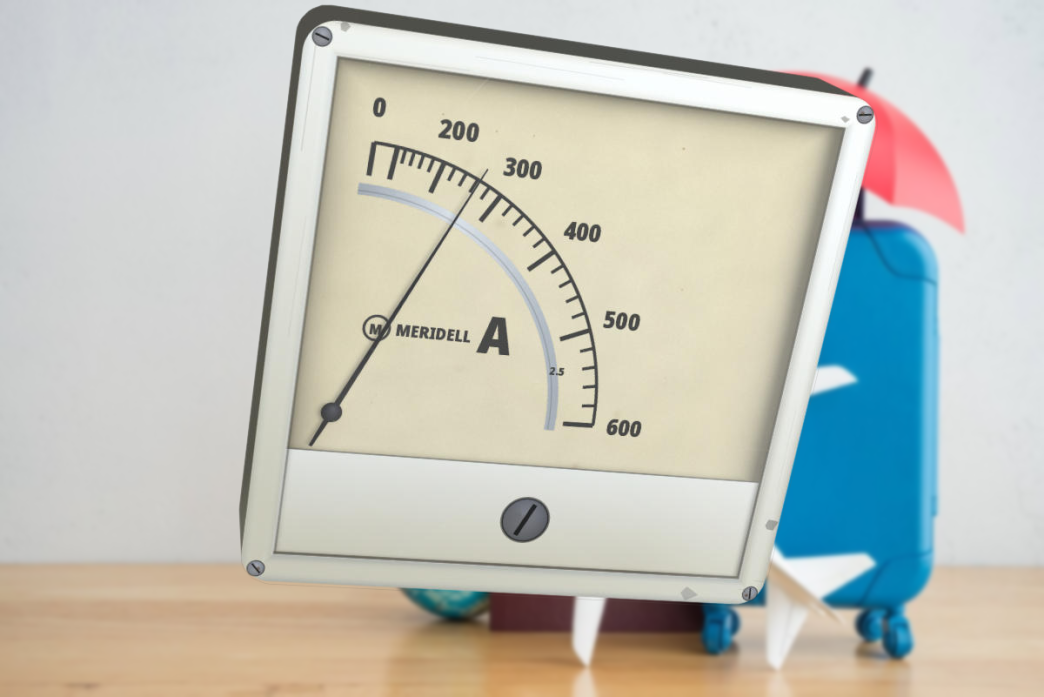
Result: 260 A
